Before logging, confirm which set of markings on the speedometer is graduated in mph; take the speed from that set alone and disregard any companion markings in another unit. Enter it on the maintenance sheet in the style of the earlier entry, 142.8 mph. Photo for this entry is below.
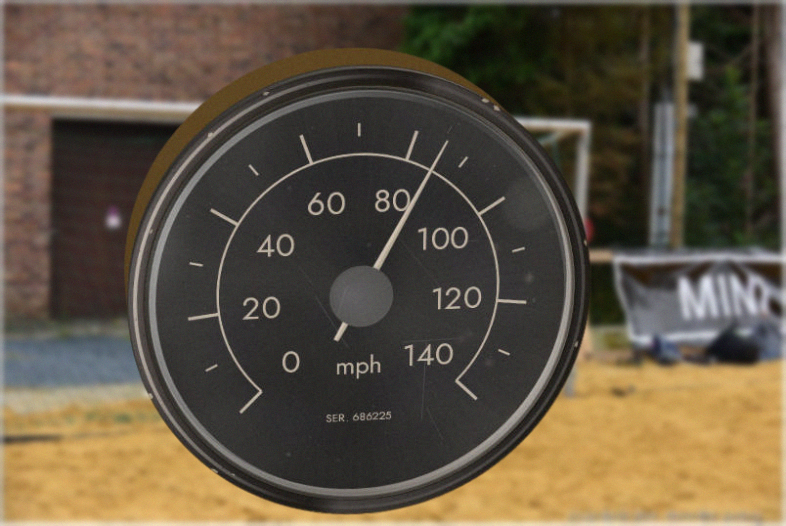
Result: 85 mph
